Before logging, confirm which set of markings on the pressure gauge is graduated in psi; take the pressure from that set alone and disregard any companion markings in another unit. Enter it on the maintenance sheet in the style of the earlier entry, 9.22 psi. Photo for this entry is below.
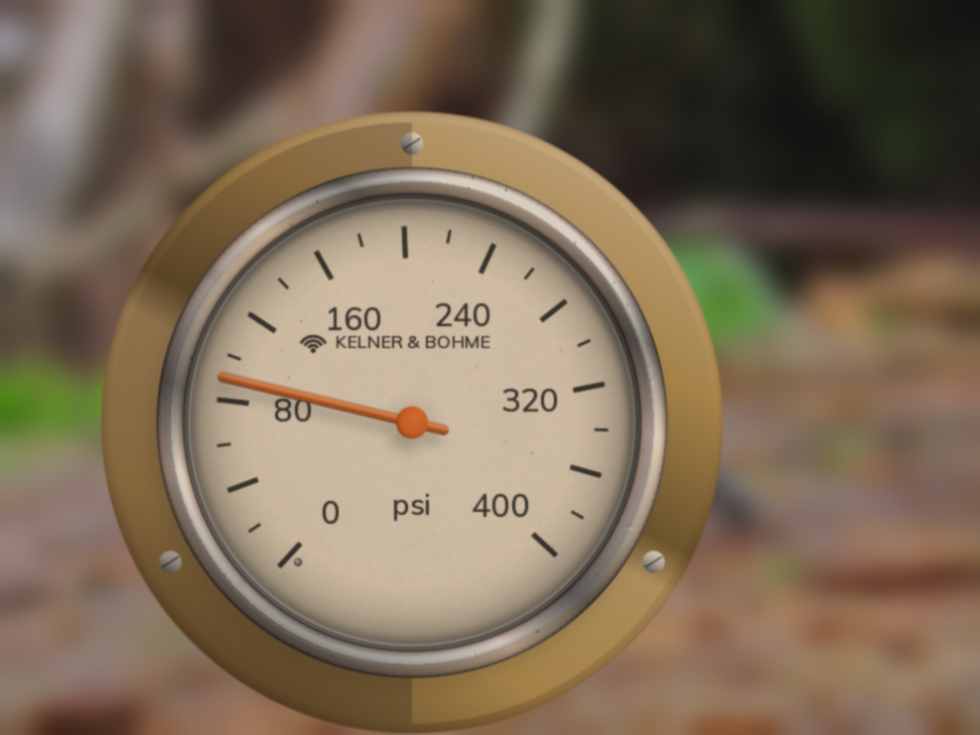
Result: 90 psi
